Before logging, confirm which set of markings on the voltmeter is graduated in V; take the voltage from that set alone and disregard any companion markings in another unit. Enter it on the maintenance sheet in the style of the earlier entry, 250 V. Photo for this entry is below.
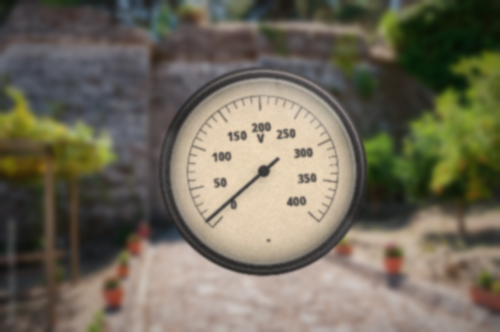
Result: 10 V
